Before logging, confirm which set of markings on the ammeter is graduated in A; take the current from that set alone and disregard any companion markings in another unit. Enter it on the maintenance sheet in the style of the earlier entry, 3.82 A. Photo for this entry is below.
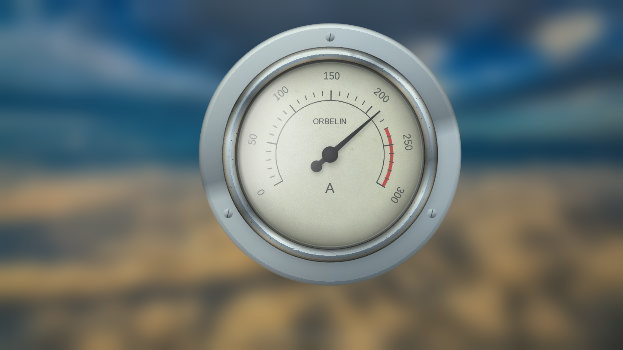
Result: 210 A
